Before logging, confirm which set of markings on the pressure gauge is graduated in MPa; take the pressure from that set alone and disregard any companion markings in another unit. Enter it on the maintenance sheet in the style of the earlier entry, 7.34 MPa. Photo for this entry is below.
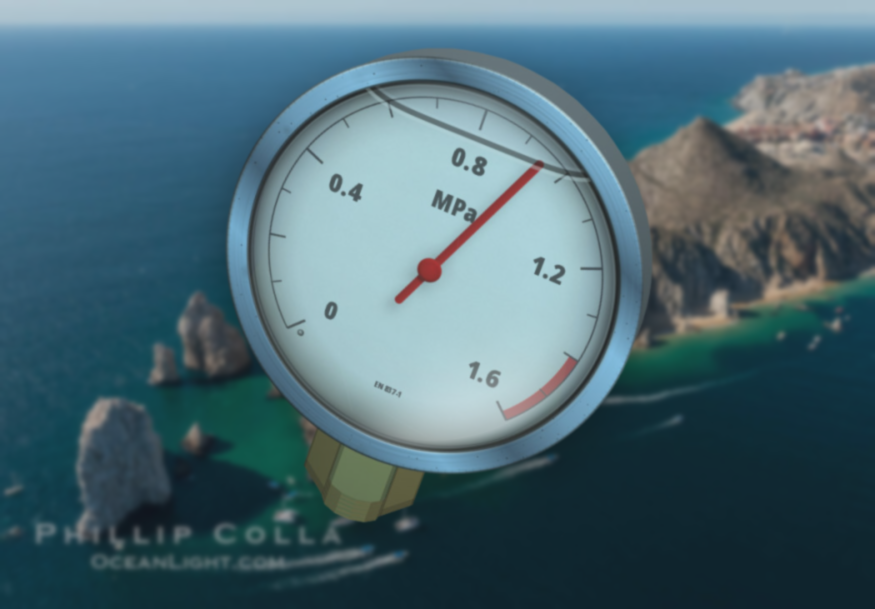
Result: 0.95 MPa
